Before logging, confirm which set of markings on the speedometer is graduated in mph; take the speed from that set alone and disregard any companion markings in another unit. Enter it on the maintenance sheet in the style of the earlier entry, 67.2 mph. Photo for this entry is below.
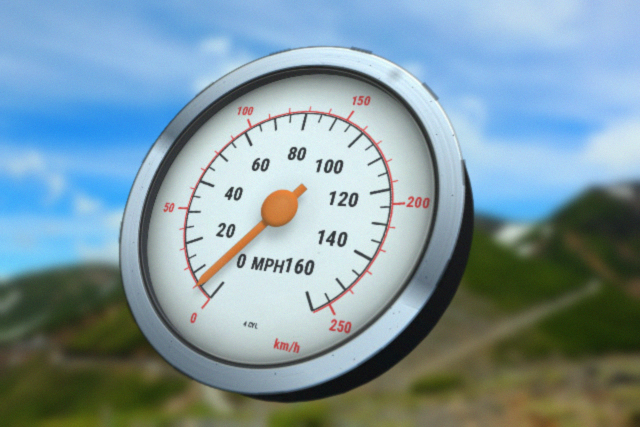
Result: 5 mph
